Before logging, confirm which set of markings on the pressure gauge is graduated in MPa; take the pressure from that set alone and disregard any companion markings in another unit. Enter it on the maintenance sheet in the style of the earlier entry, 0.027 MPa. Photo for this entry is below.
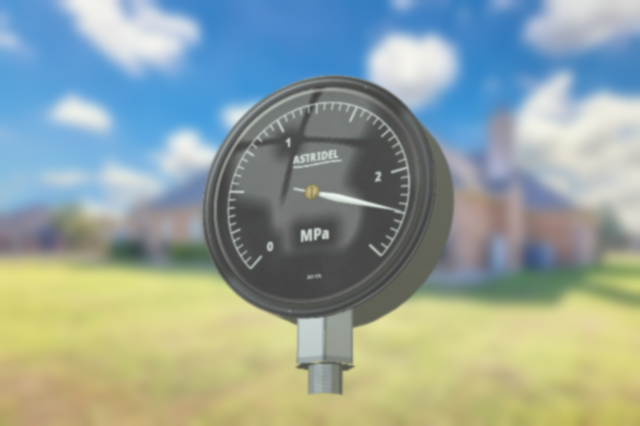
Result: 2.25 MPa
